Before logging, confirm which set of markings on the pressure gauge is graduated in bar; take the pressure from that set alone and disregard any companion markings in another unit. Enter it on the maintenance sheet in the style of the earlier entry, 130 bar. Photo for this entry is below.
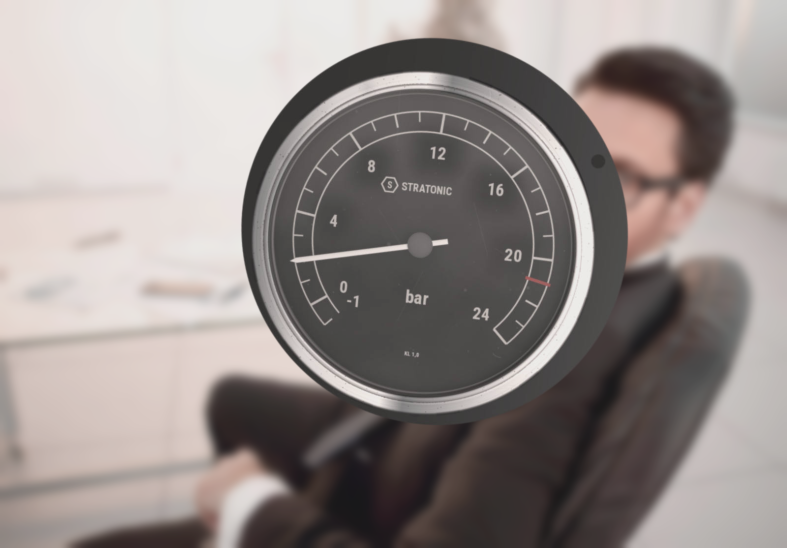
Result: 2 bar
